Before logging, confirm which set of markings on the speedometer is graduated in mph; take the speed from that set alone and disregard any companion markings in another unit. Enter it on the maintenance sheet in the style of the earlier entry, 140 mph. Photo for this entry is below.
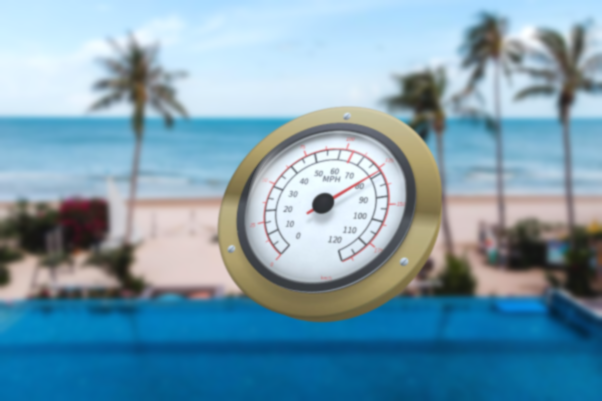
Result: 80 mph
